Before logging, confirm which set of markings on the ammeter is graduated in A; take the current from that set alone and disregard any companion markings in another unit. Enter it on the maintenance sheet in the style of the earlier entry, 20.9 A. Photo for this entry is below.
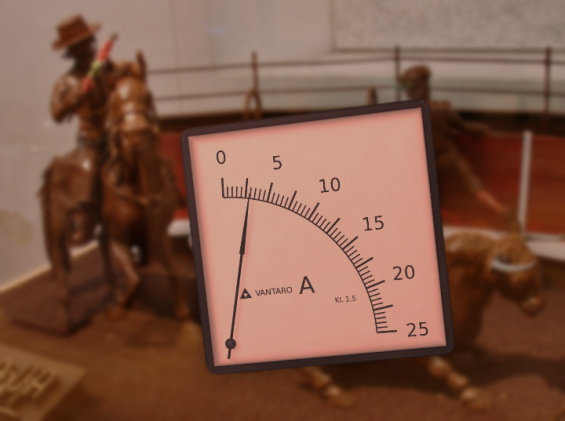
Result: 3 A
